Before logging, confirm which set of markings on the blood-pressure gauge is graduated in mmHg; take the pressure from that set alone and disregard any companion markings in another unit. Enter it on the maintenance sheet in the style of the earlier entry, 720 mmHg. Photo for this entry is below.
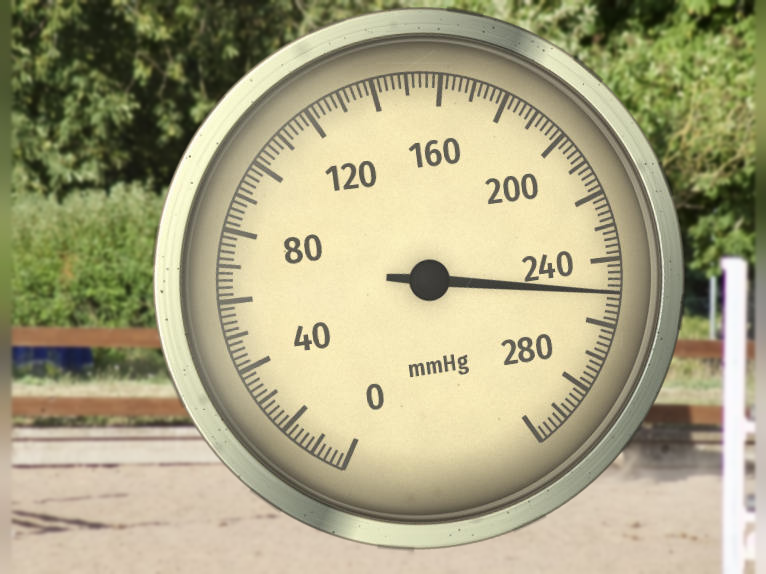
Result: 250 mmHg
